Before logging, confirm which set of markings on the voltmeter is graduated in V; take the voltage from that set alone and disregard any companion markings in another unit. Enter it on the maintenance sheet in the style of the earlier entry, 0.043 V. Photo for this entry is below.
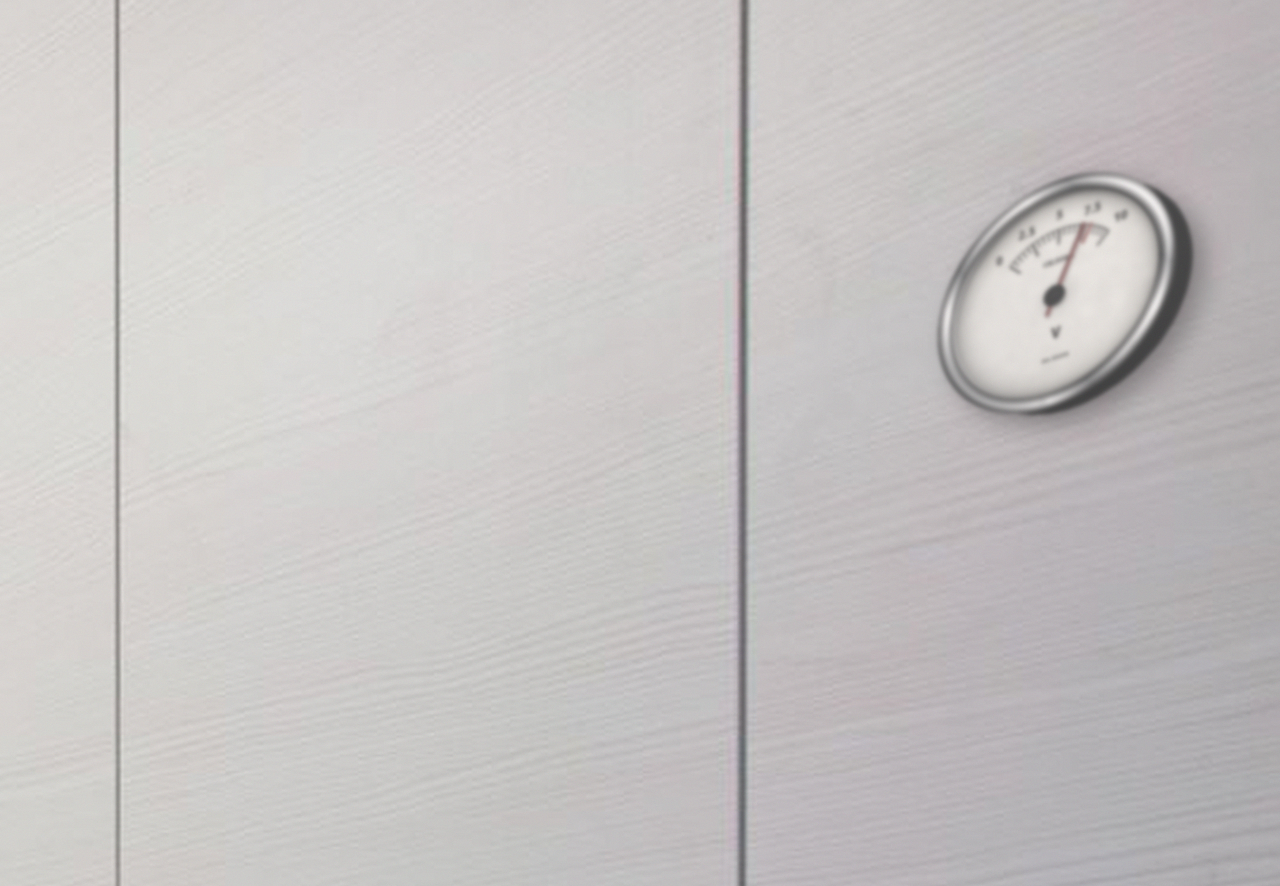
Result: 7.5 V
